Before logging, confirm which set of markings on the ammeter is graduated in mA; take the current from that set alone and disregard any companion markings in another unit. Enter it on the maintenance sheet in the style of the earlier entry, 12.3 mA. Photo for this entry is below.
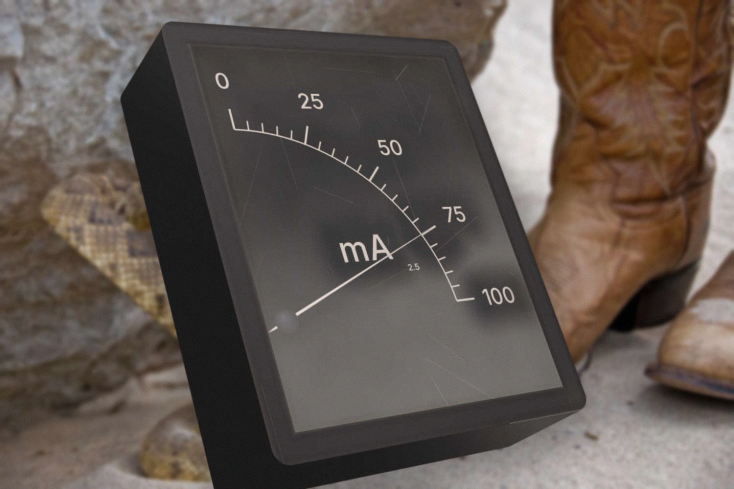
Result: 75 mA
